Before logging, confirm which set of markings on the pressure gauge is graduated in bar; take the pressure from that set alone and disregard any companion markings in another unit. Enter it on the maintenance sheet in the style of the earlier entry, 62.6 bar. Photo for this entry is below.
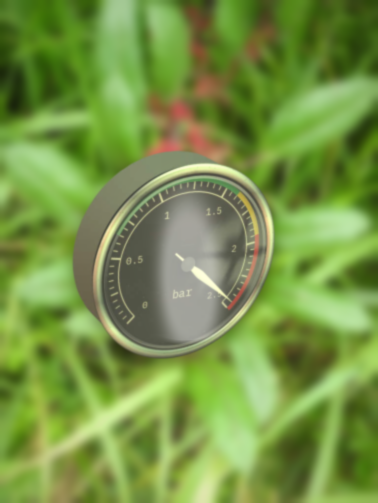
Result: 2.45 bar
